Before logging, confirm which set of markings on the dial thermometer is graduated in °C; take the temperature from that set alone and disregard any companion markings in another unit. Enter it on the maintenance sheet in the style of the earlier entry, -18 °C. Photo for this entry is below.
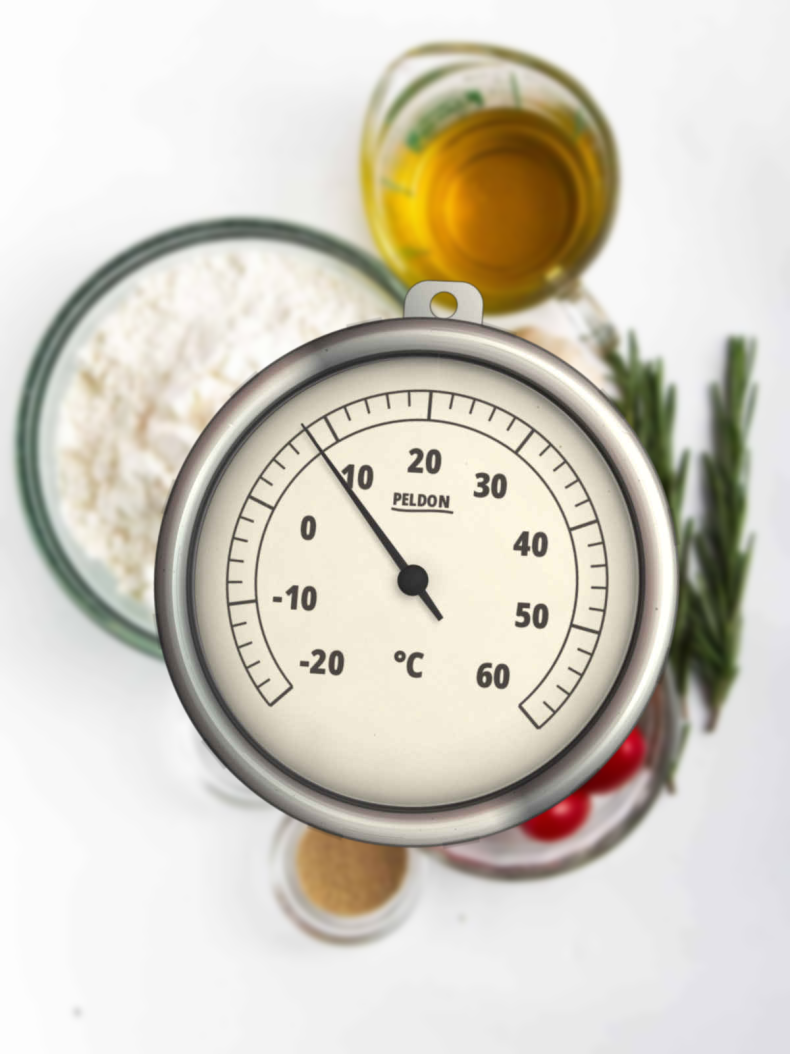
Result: 8 °C
